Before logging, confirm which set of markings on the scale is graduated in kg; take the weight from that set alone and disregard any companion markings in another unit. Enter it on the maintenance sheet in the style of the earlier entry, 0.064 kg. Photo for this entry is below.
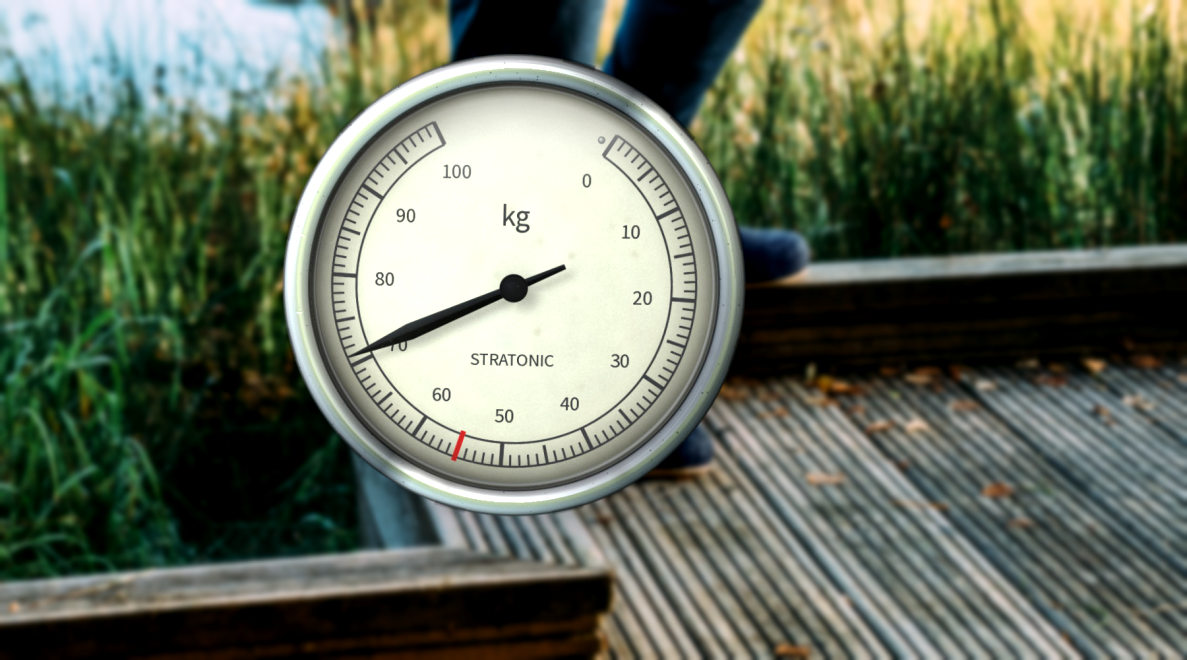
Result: 71 kg
